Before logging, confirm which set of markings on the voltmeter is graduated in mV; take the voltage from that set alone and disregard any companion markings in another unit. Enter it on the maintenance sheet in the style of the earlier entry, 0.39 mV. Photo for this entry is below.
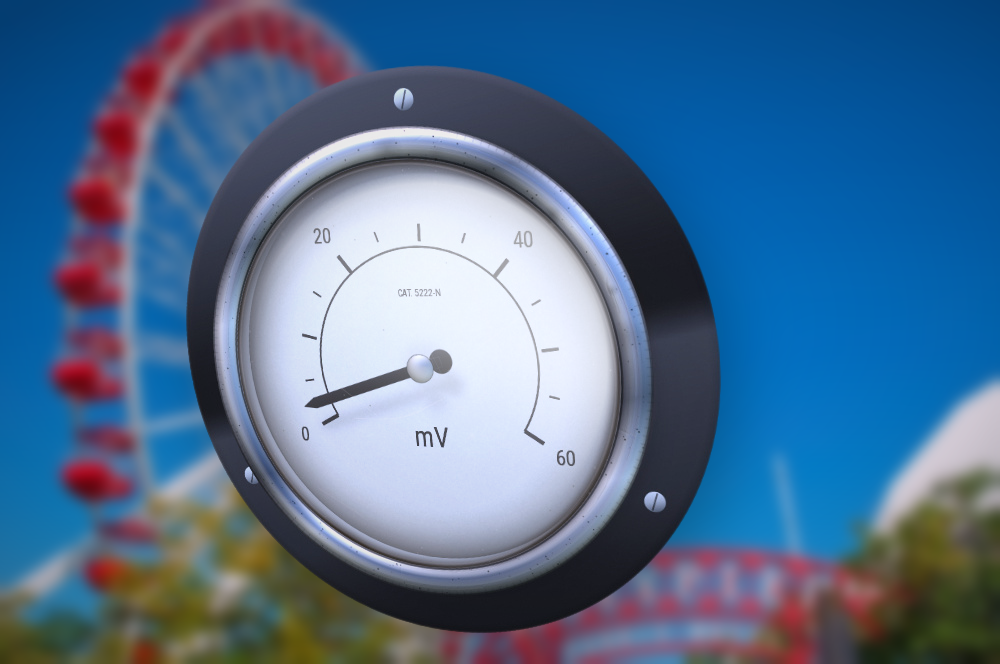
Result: 2.5 mV
